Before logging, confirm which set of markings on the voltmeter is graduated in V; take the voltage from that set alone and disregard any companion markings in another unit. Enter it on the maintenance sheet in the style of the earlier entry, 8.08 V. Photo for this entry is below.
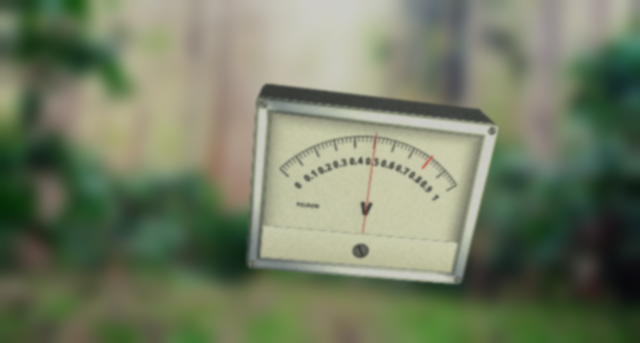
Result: 0.5 V
